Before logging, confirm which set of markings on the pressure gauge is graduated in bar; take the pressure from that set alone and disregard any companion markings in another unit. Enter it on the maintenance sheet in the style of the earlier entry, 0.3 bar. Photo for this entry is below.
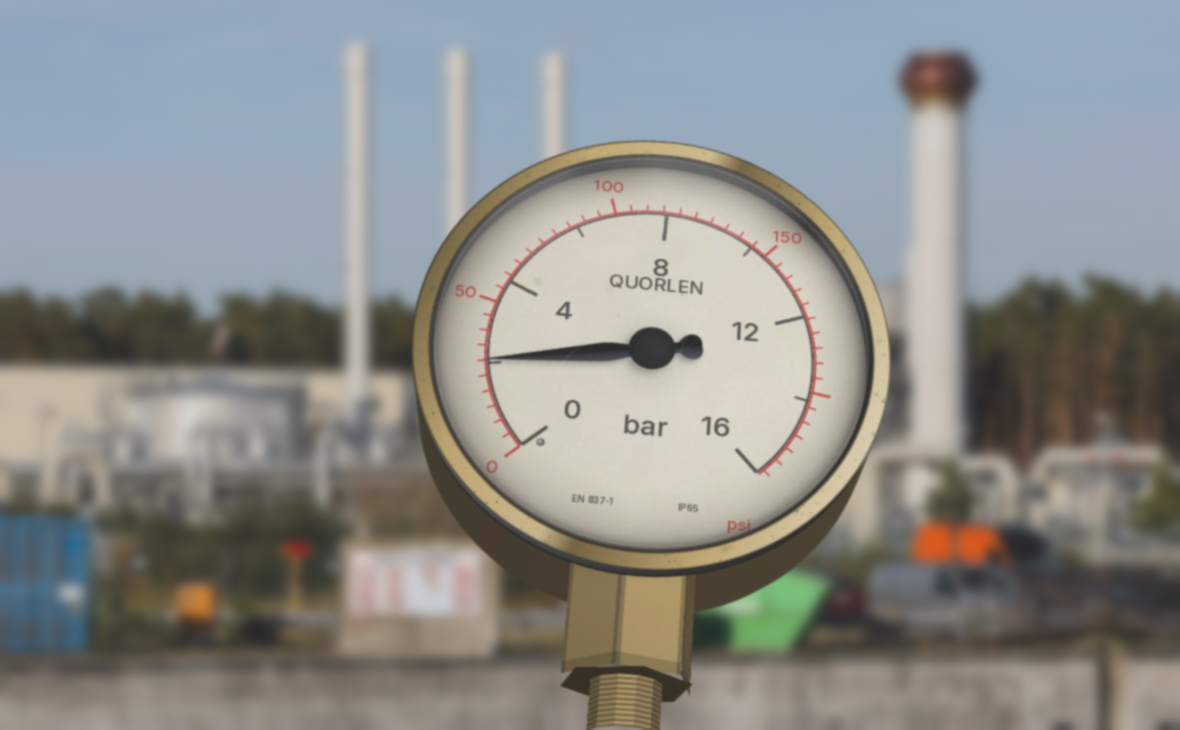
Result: 2 bar
